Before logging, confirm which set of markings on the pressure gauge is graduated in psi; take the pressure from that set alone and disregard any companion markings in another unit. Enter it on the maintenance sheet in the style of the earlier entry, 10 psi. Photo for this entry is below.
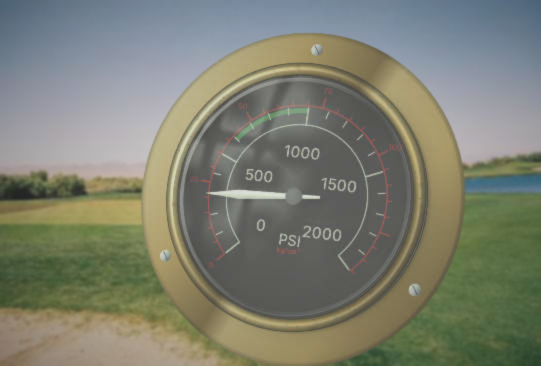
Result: 300 psi
